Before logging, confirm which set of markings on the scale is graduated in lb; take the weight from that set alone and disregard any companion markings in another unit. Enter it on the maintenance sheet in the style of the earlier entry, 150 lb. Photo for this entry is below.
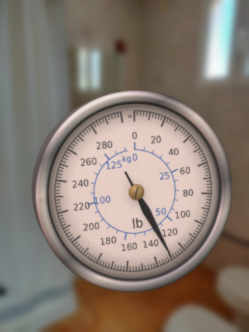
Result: 130 lb
